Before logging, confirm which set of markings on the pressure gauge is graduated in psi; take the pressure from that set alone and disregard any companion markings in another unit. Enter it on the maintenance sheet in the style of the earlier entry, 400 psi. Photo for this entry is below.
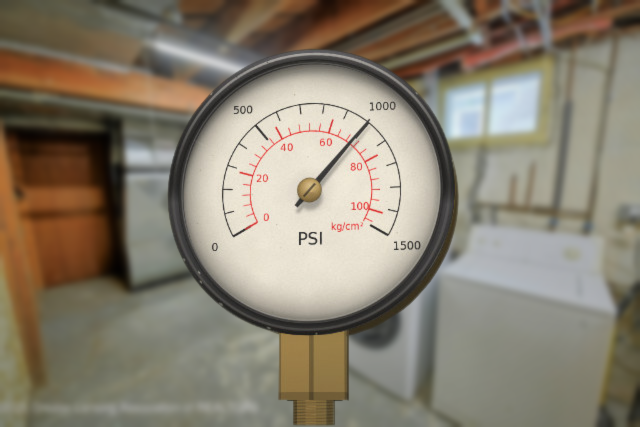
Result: 1000 psi
